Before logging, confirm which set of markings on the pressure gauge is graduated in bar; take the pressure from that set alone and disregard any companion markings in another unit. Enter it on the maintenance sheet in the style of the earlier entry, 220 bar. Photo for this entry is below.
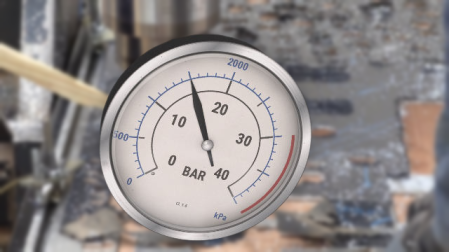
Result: 15 bar
